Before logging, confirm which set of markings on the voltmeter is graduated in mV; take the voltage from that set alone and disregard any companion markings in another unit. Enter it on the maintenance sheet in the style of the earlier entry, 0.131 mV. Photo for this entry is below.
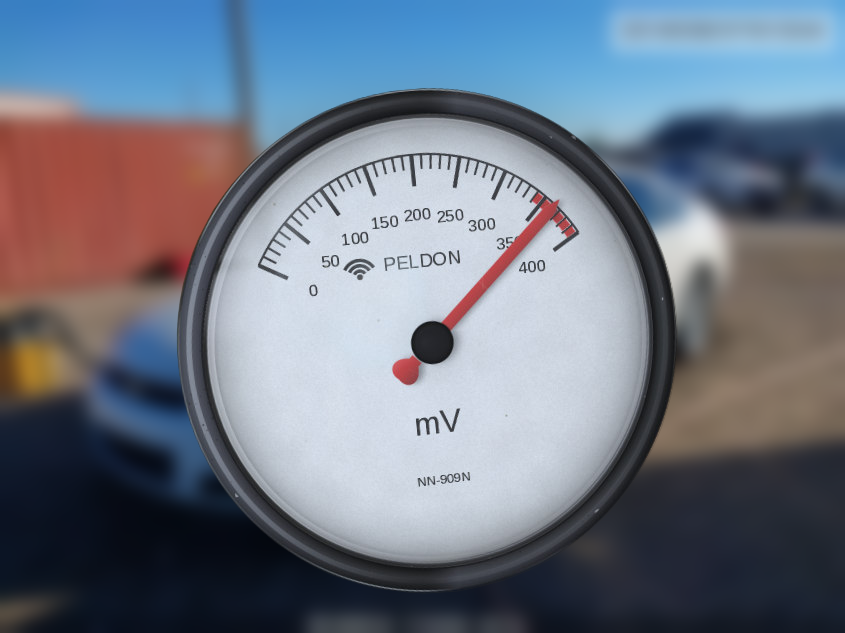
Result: 360 mV
